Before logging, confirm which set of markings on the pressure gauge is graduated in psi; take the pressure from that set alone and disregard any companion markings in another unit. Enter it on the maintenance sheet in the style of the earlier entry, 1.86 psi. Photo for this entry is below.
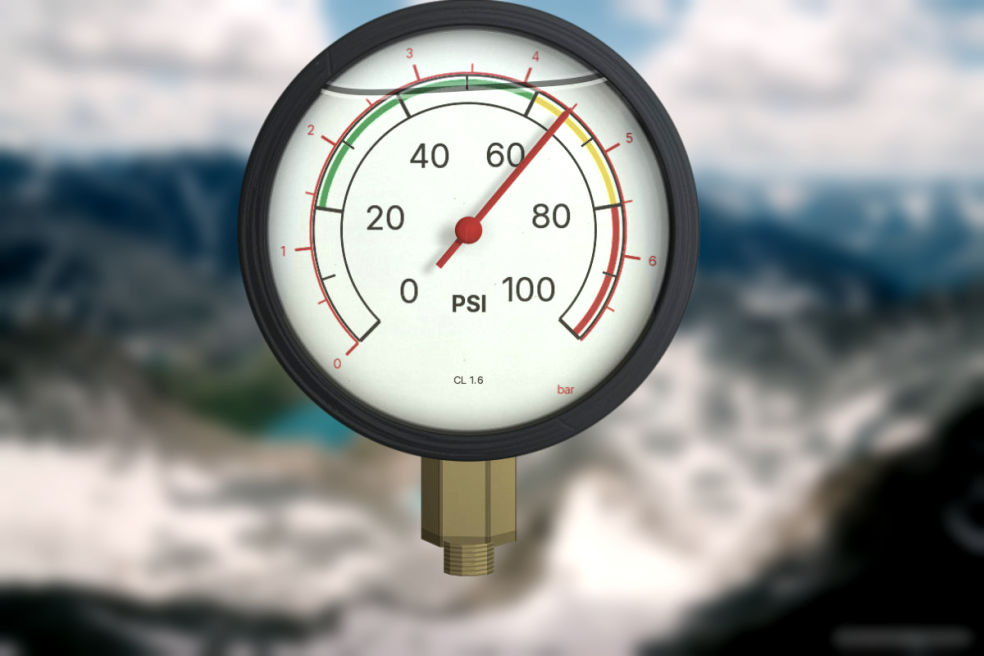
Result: 65 psi
